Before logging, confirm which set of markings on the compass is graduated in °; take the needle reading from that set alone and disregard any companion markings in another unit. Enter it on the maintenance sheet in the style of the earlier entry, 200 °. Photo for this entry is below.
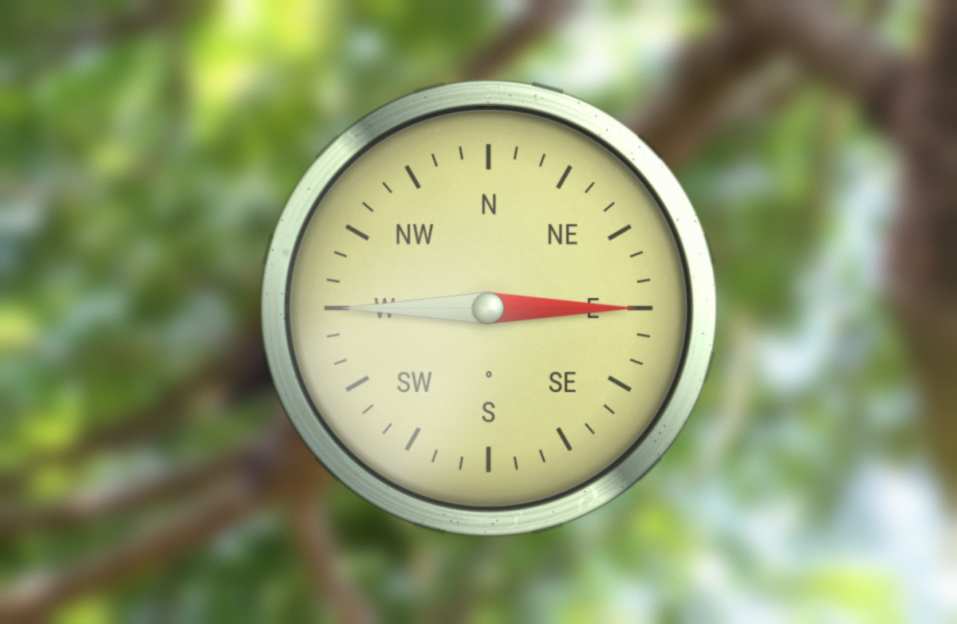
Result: 90 °
